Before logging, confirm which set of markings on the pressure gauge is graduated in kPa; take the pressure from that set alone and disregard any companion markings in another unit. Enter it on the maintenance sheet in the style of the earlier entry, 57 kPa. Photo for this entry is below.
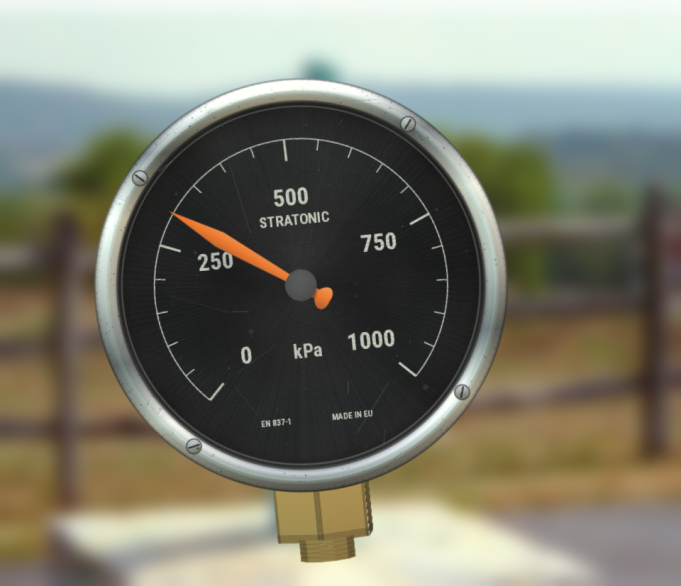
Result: 300 kPa
